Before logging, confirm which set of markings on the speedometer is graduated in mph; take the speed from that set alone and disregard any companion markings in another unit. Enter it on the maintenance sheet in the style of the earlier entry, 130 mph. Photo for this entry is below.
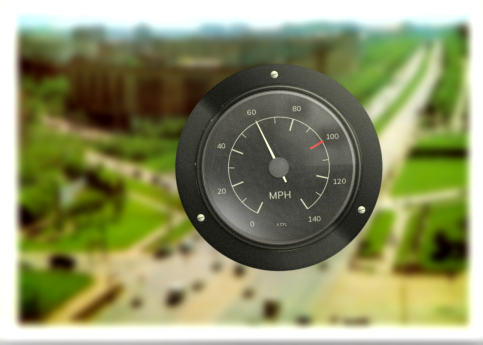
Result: 60 mph
